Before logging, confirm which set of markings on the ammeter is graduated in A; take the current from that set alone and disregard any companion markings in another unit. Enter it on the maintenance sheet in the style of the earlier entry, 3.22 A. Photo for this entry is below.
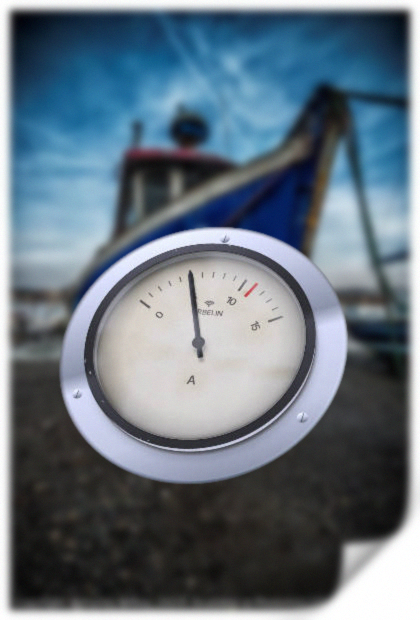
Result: 5 A
